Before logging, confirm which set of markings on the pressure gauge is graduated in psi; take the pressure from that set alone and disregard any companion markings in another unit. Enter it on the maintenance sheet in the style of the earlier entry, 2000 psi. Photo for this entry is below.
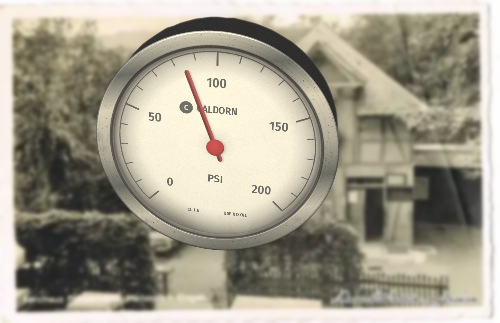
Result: 85 psi
